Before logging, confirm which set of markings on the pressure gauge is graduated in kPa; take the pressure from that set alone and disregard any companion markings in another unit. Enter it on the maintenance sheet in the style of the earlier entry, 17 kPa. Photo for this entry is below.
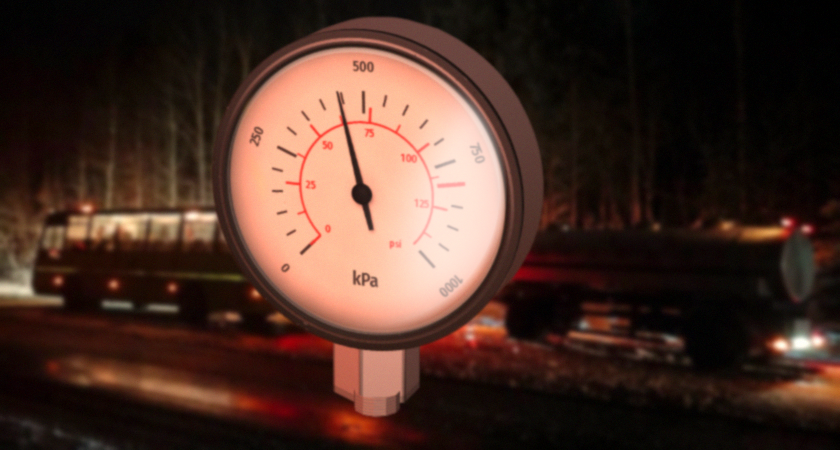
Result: 450 kPa
